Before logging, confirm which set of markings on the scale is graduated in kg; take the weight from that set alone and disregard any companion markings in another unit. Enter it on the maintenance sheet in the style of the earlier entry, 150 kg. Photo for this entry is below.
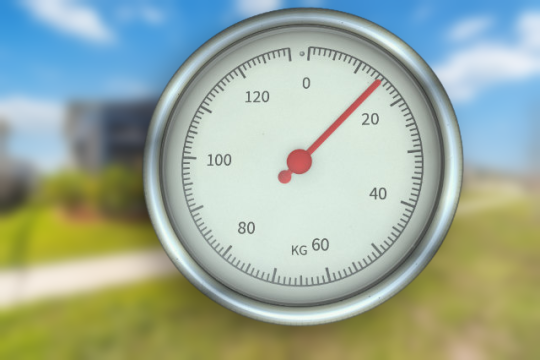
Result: 15 kg
